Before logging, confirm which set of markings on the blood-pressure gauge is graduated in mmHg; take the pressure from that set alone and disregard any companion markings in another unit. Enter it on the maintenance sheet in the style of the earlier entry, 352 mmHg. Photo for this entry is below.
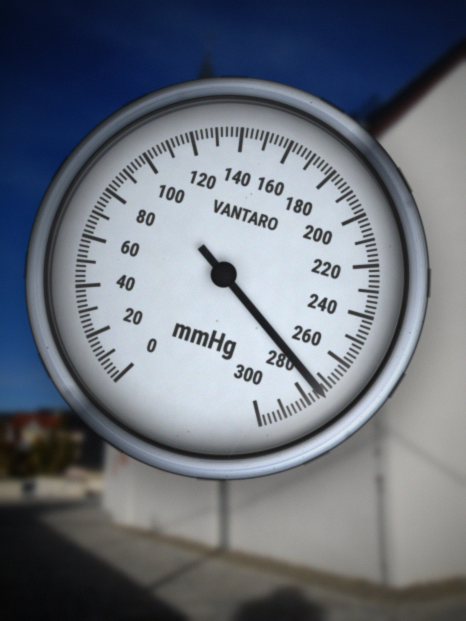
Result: 274 mmHg
